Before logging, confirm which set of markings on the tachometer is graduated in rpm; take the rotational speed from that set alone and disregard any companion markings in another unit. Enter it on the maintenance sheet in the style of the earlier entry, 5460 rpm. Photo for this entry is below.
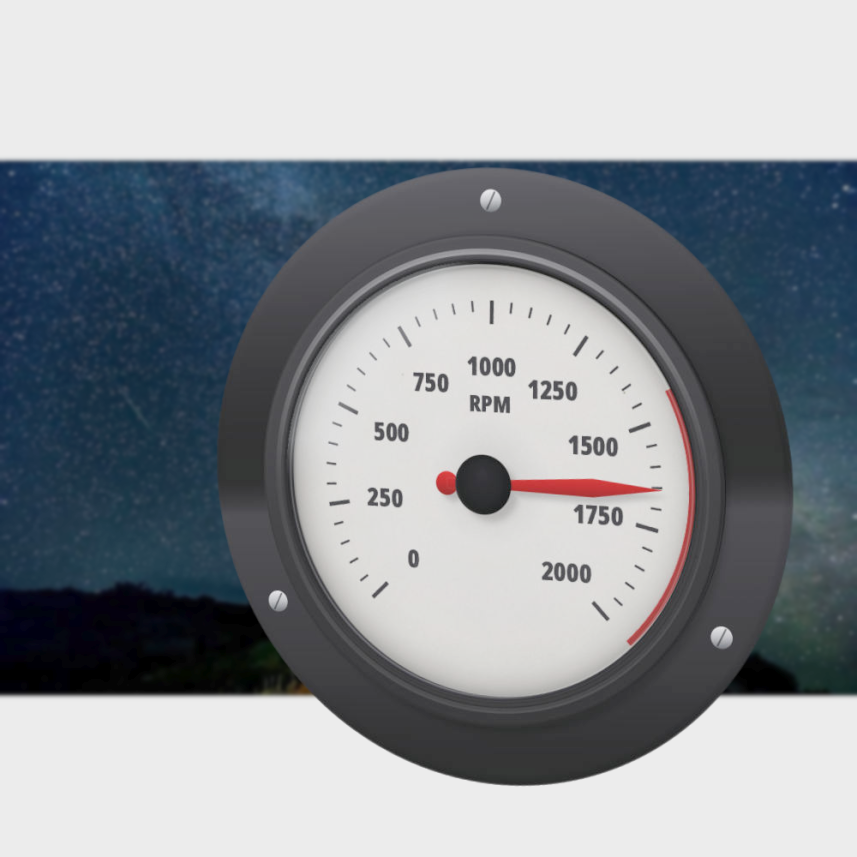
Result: 1650 rpm
